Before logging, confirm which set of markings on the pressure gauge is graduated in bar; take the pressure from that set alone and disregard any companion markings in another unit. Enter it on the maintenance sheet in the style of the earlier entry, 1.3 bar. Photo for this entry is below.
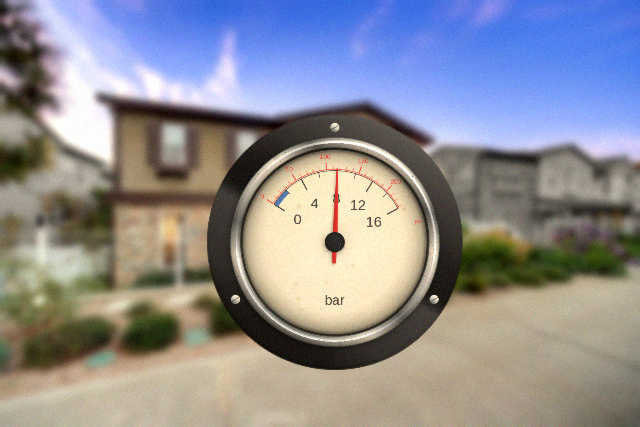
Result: 8 bar
